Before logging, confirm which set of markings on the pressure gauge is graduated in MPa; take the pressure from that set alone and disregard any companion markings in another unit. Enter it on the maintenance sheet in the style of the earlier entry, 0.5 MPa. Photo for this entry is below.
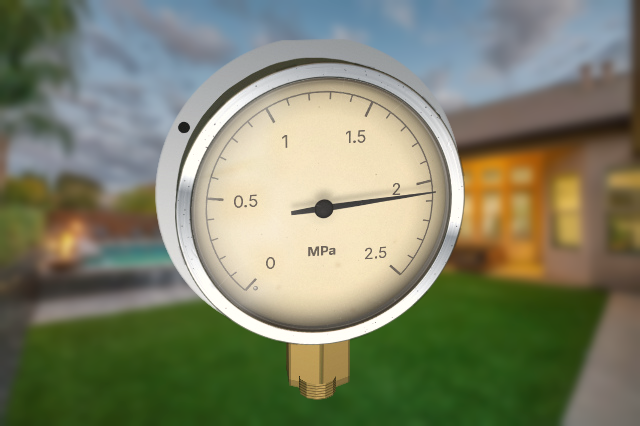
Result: 2.05 MPa
